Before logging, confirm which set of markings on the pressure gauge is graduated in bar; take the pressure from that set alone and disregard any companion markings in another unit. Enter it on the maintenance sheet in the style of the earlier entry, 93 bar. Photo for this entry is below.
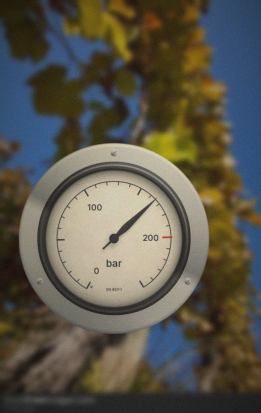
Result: 165 bar
